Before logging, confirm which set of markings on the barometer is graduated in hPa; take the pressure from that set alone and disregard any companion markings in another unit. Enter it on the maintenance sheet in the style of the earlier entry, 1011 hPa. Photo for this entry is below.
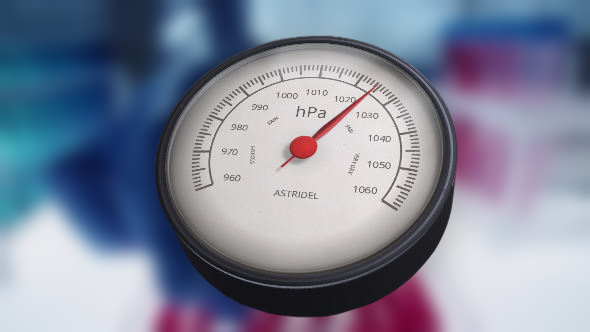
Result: 1025 hPa
